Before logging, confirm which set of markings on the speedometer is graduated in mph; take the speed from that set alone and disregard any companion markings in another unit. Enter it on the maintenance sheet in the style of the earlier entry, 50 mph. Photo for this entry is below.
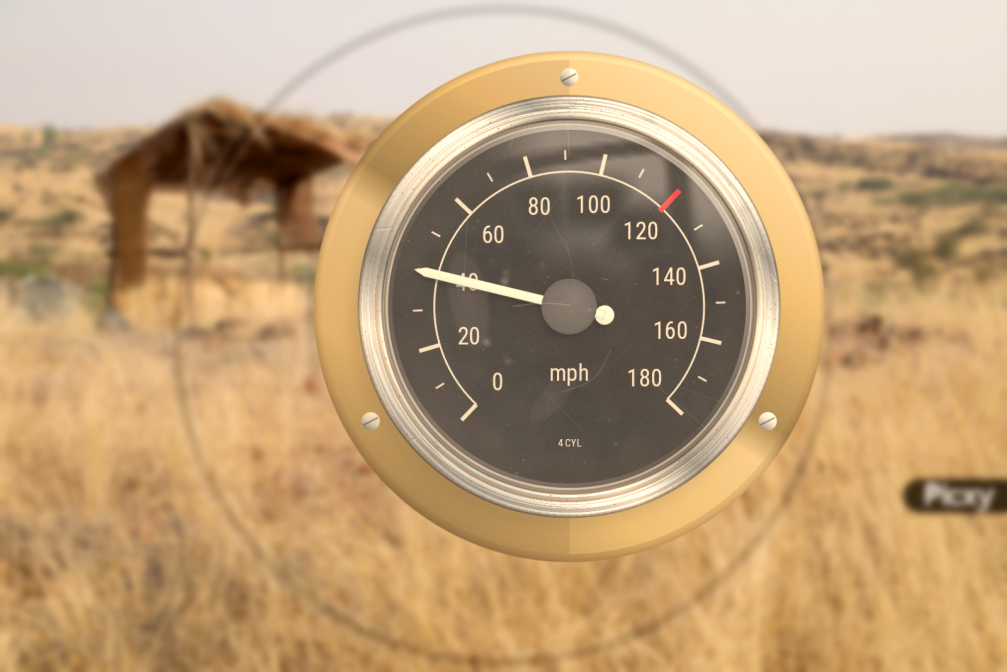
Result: 40 mph
